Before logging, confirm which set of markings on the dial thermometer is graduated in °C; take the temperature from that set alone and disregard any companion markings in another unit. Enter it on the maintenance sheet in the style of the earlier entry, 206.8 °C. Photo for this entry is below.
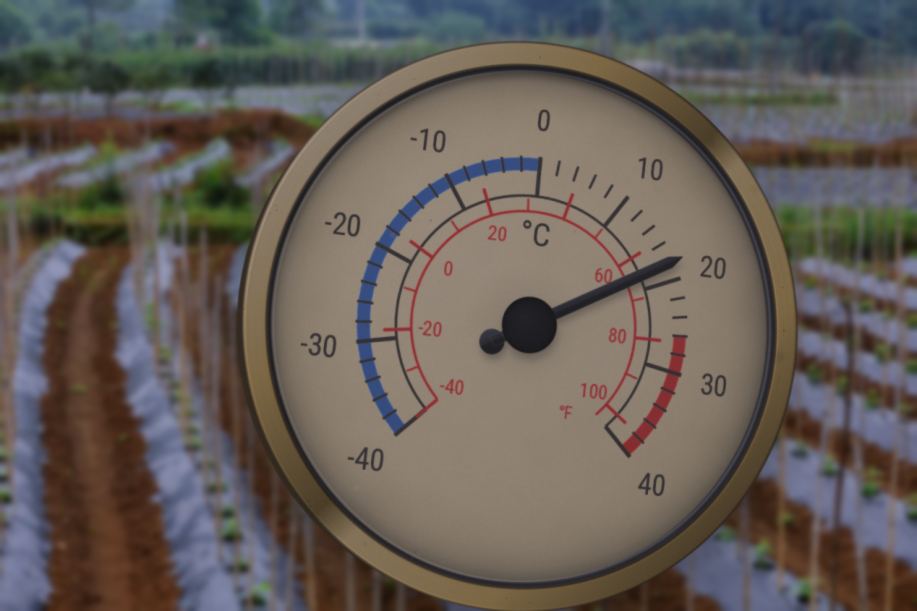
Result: 18 °C
